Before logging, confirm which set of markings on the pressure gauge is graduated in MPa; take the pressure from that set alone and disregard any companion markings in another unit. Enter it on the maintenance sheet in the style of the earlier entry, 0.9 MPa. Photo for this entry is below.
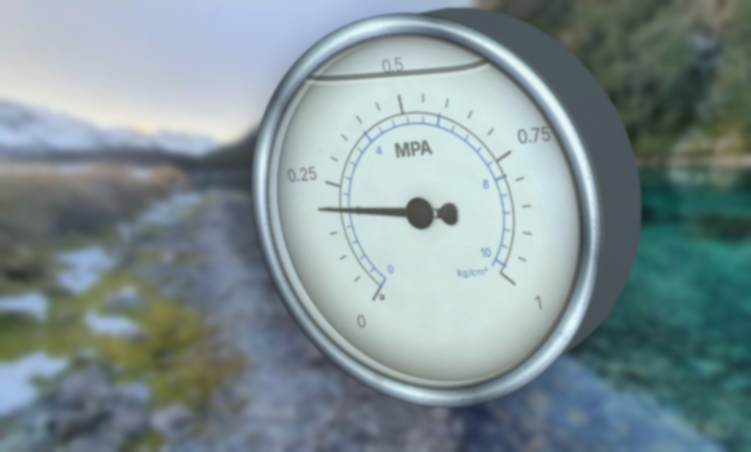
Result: 0.2 MPa
